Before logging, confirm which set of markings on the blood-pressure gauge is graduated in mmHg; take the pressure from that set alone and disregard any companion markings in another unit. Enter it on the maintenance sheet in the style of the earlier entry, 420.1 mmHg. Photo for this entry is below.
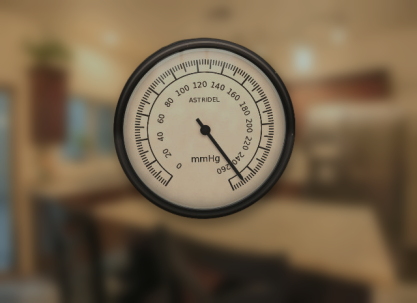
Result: 250 mmHg
